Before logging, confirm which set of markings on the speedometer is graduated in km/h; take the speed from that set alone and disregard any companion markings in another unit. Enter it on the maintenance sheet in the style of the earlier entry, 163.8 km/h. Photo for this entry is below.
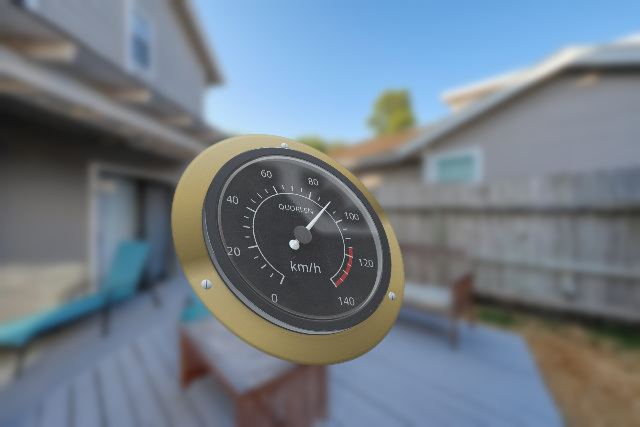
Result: 90 km/h
